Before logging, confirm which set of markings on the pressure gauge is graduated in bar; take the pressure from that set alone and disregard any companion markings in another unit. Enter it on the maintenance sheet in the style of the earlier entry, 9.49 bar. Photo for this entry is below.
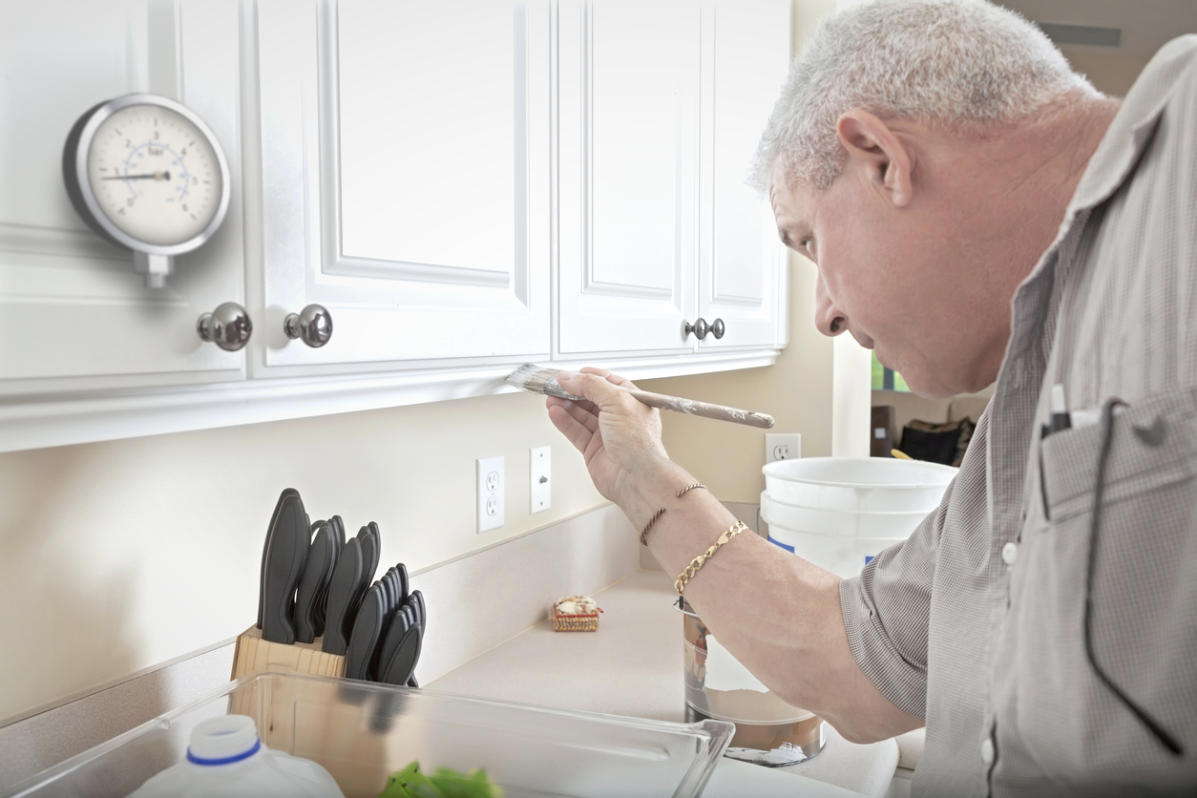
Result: 0.8 bar
